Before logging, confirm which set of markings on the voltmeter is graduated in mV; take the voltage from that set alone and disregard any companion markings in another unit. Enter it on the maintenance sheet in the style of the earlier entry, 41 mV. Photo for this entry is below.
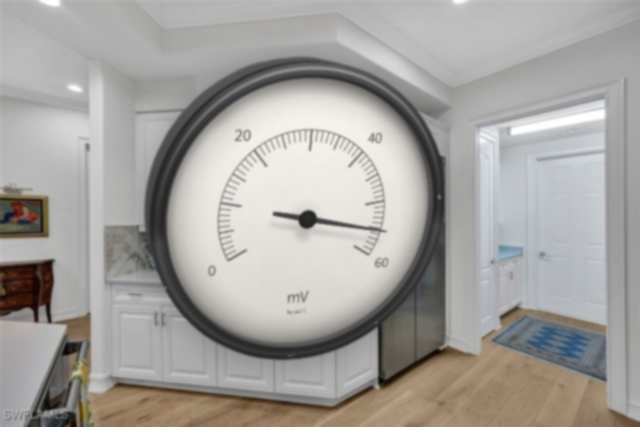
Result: 55 mV
